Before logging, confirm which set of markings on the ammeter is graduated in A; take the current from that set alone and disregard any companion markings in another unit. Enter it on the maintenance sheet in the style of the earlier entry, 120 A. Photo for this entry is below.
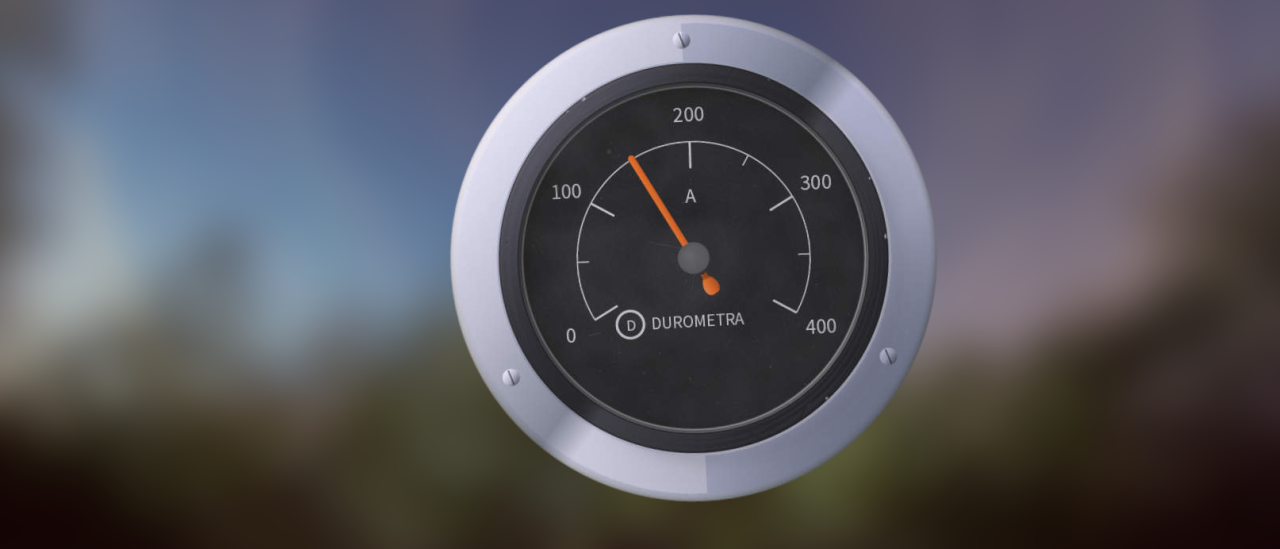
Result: 150 A
